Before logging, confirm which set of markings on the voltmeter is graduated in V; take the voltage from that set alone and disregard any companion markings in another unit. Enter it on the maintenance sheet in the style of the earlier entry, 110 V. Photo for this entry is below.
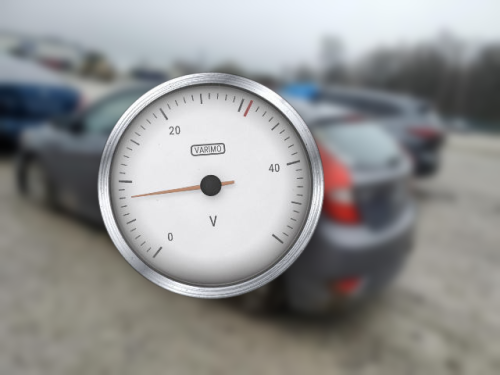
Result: 8 V
